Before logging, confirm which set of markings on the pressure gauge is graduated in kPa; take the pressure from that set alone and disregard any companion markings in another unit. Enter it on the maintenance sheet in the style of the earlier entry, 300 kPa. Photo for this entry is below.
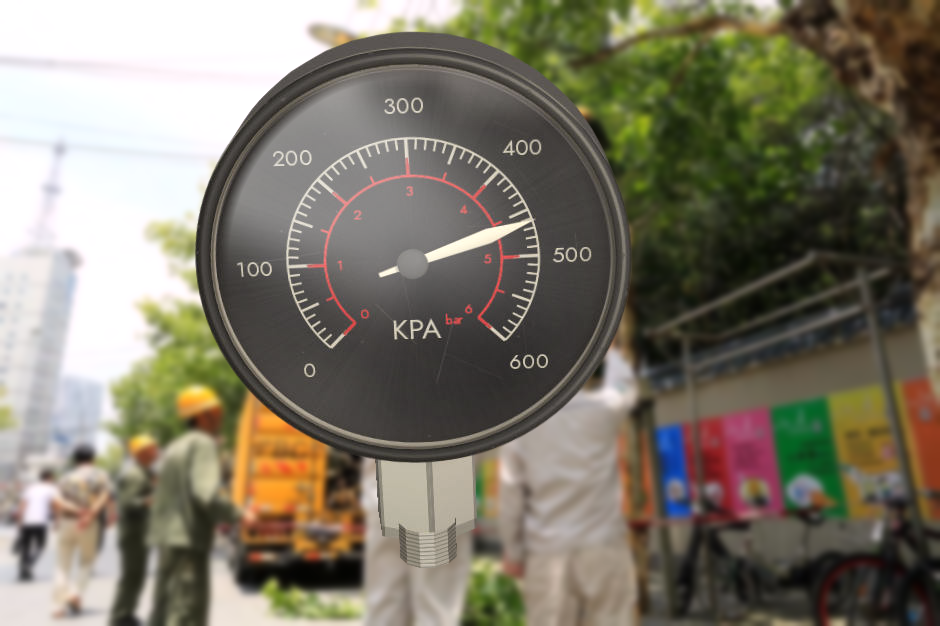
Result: 460 kPa
